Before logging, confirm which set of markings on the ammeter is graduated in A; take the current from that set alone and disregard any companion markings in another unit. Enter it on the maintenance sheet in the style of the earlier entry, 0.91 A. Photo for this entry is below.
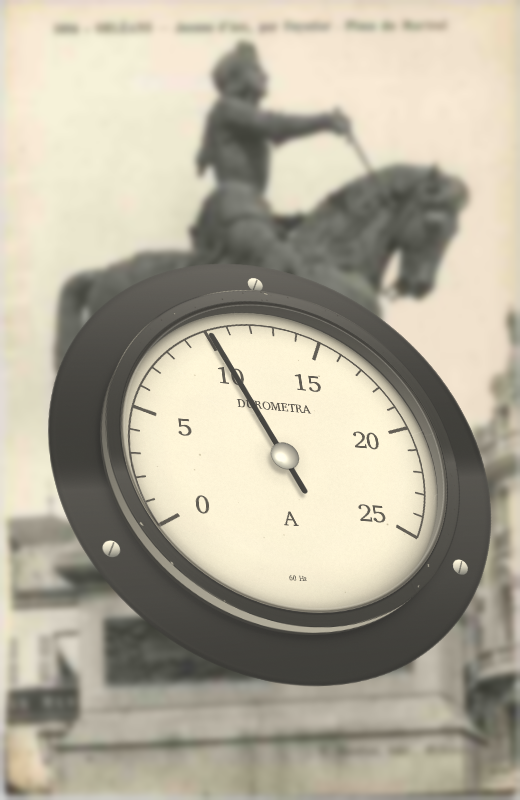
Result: 10 A
